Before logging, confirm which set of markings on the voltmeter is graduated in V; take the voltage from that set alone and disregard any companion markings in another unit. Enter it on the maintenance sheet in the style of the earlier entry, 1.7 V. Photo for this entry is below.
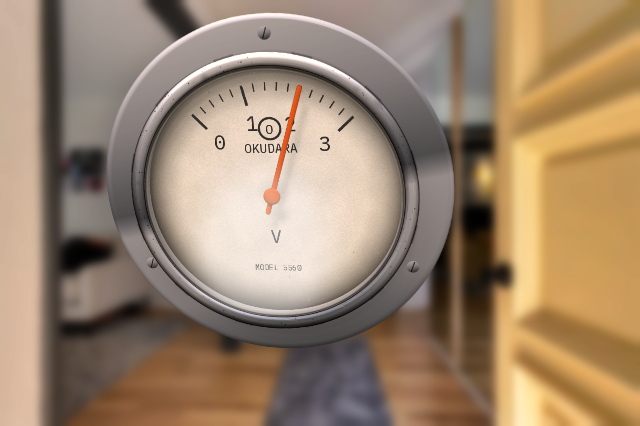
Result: 2 V
